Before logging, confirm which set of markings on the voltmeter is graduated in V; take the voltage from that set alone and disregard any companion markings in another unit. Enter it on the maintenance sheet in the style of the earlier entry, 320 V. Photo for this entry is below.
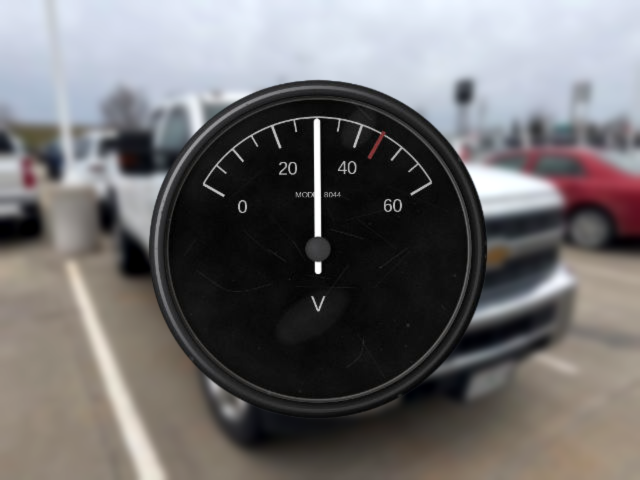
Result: 30 V
